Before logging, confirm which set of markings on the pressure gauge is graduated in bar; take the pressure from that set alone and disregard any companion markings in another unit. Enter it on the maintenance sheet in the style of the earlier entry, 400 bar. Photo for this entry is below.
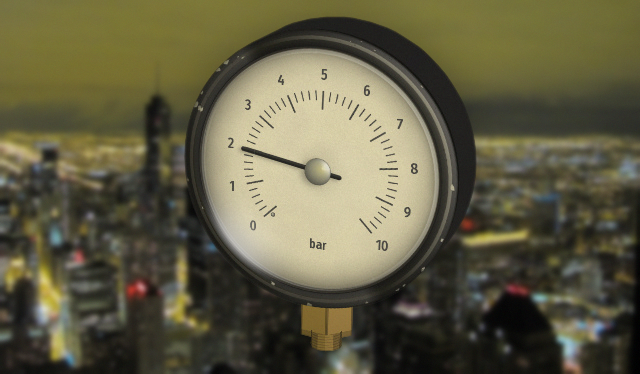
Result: 2 bar
